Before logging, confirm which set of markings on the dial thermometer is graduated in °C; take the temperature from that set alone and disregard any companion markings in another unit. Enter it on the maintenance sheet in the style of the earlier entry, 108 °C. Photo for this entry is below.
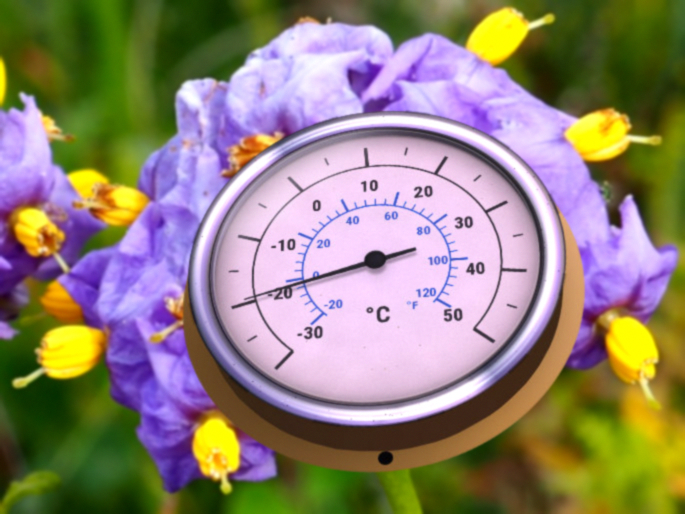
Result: -20 °C
